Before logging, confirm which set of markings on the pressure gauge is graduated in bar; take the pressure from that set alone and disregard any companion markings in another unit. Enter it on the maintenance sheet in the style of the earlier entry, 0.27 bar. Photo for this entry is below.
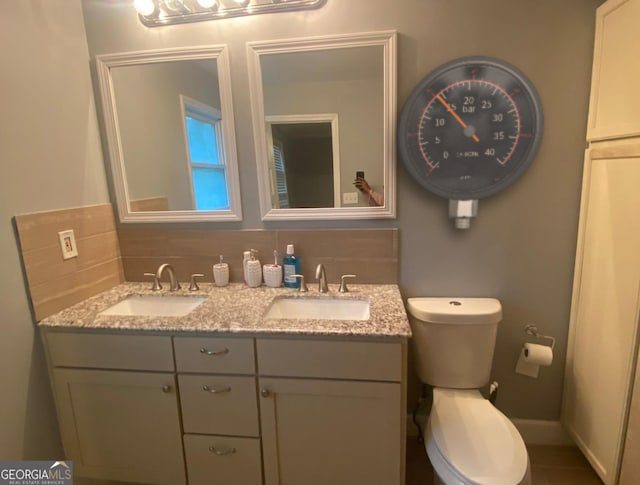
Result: 14 bar
